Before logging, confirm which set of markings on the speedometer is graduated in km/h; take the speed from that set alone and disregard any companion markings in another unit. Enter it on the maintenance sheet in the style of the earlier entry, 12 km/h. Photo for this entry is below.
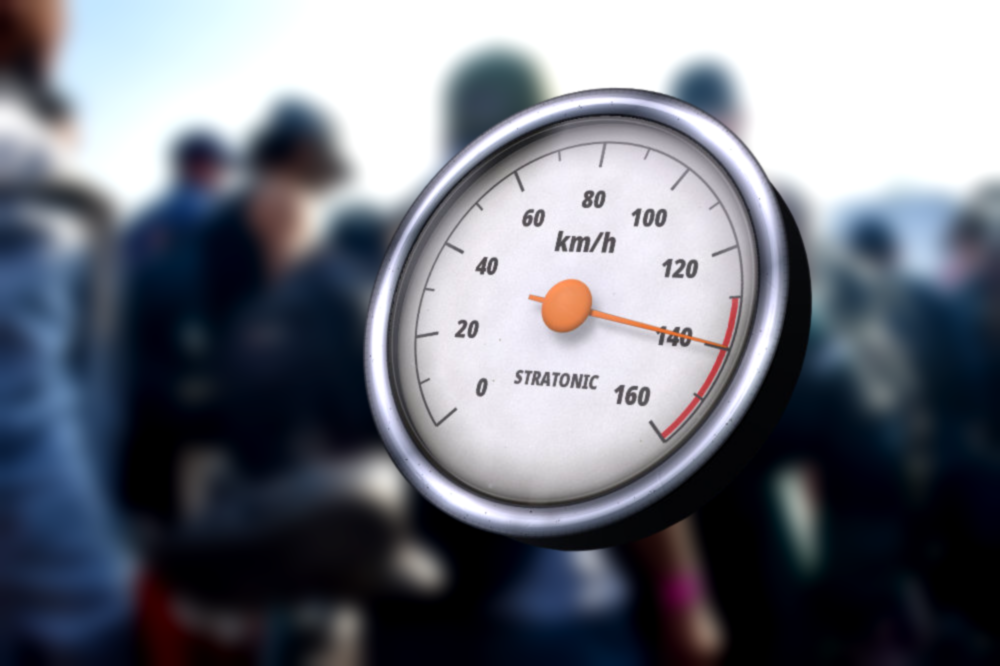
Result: 140 km/h
